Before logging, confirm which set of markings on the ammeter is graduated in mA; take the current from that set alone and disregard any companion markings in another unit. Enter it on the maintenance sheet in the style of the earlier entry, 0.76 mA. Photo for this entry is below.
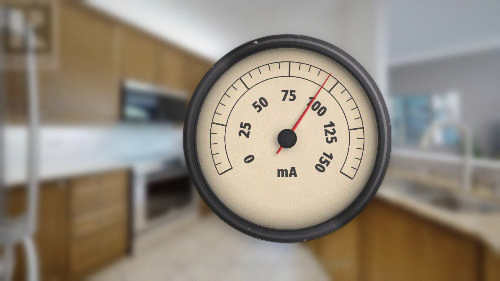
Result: 95 mA
